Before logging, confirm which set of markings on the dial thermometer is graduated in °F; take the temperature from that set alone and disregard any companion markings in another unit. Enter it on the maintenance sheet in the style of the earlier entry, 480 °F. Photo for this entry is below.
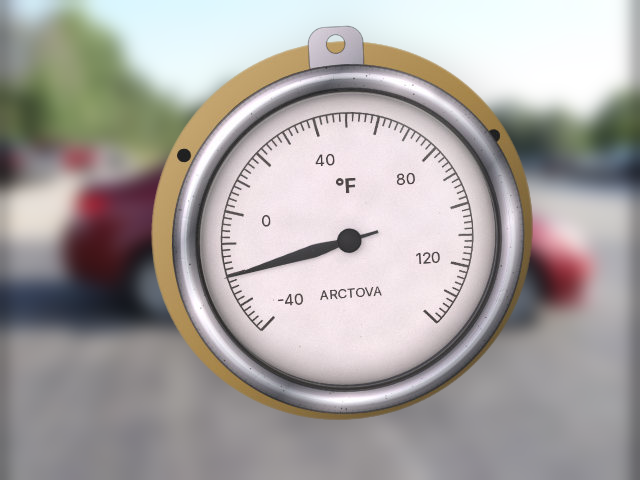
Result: -20 °F
